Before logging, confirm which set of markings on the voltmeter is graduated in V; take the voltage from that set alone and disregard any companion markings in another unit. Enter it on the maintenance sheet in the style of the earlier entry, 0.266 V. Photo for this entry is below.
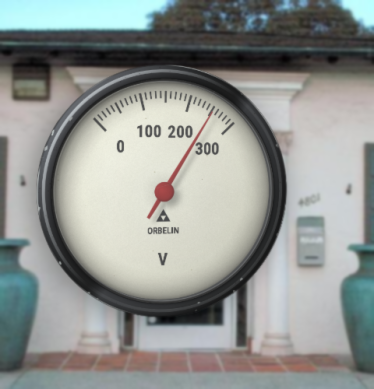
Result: 250 V
